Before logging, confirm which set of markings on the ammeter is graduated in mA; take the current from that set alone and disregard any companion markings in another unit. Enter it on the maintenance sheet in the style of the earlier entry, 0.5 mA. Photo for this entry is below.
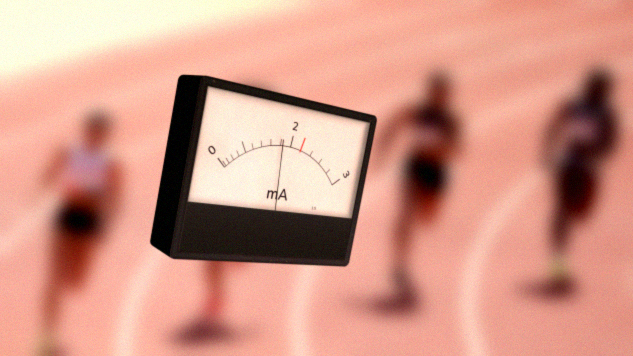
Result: 1.8 mA
